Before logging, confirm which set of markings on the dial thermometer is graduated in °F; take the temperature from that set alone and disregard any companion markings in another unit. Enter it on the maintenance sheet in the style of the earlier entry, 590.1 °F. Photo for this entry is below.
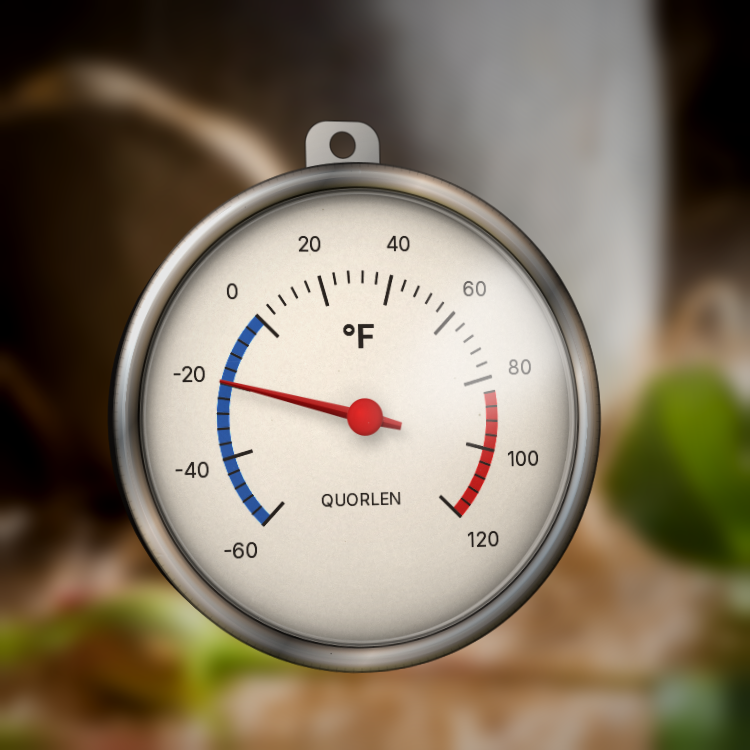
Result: -20 °F
